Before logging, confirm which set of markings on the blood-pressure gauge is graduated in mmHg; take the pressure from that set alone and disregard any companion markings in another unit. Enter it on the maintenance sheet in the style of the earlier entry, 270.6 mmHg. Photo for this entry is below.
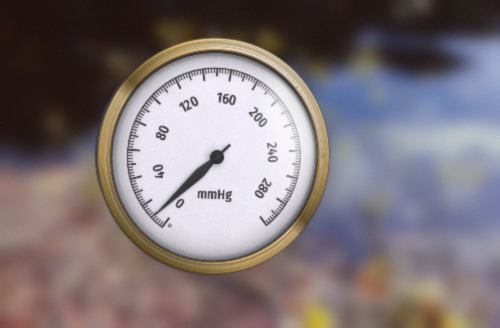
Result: 10 mmHg
